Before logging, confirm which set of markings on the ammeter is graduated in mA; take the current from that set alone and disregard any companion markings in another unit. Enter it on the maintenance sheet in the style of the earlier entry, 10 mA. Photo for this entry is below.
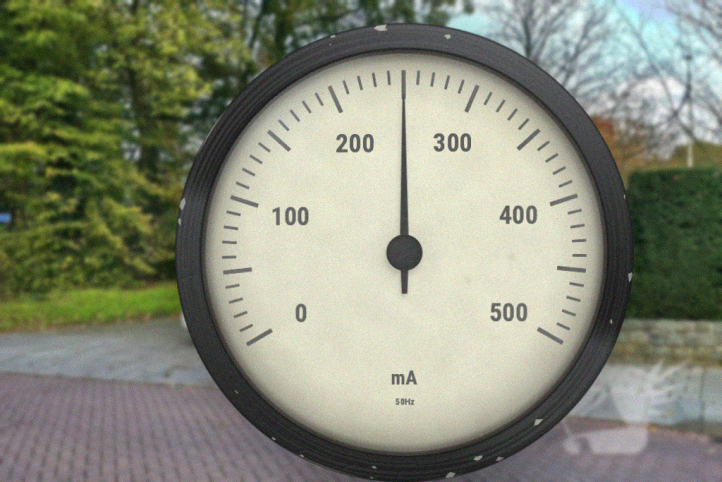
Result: 250 mA
